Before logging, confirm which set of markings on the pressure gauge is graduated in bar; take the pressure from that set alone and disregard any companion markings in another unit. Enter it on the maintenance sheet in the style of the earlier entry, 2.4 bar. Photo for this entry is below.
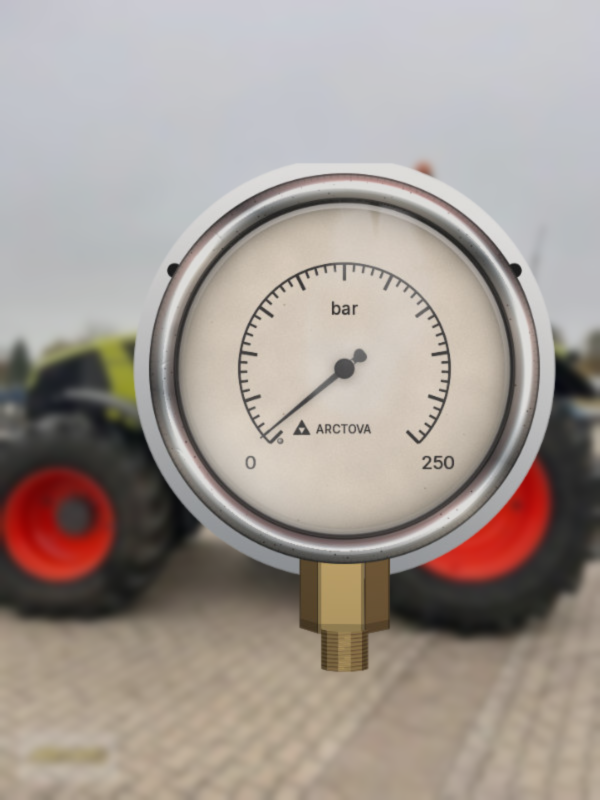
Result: 5 bar
